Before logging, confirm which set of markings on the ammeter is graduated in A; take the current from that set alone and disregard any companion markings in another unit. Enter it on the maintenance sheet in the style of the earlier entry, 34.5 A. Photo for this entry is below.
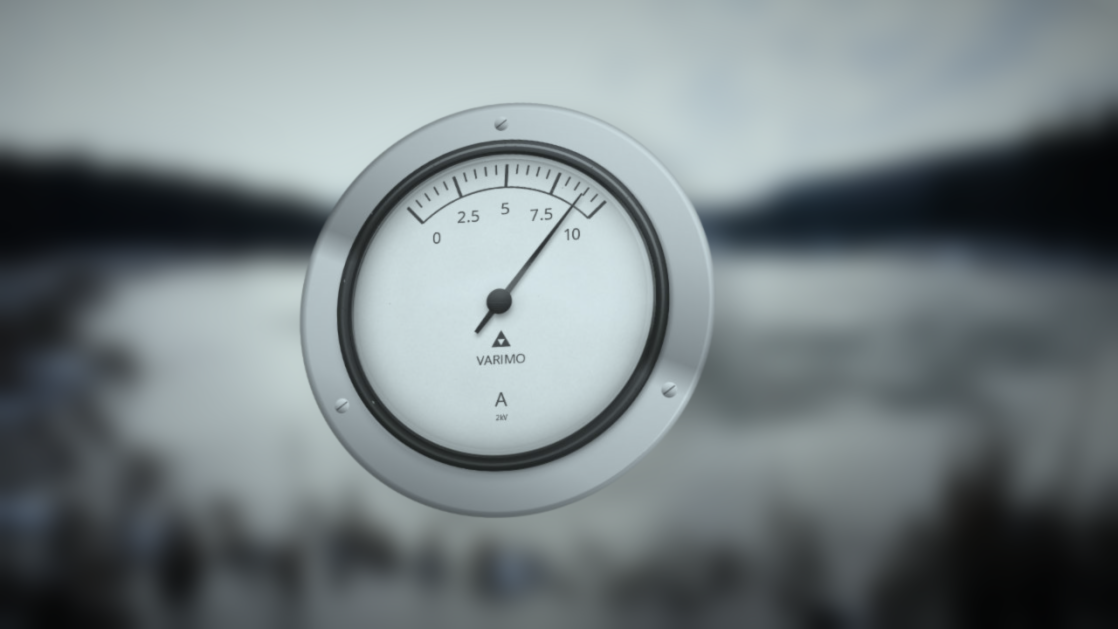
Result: 9 A
